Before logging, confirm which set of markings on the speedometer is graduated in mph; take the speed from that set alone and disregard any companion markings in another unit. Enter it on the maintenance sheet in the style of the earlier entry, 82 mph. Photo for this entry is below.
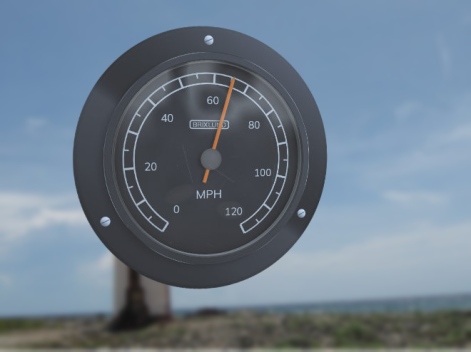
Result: 65 mph
